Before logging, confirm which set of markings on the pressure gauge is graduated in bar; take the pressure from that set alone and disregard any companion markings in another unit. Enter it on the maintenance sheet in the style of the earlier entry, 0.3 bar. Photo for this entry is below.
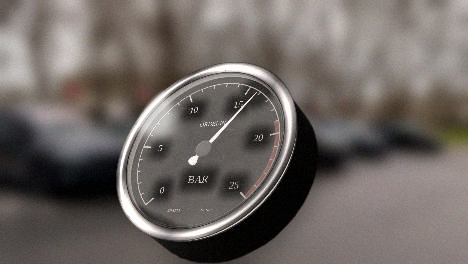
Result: 16 bar
